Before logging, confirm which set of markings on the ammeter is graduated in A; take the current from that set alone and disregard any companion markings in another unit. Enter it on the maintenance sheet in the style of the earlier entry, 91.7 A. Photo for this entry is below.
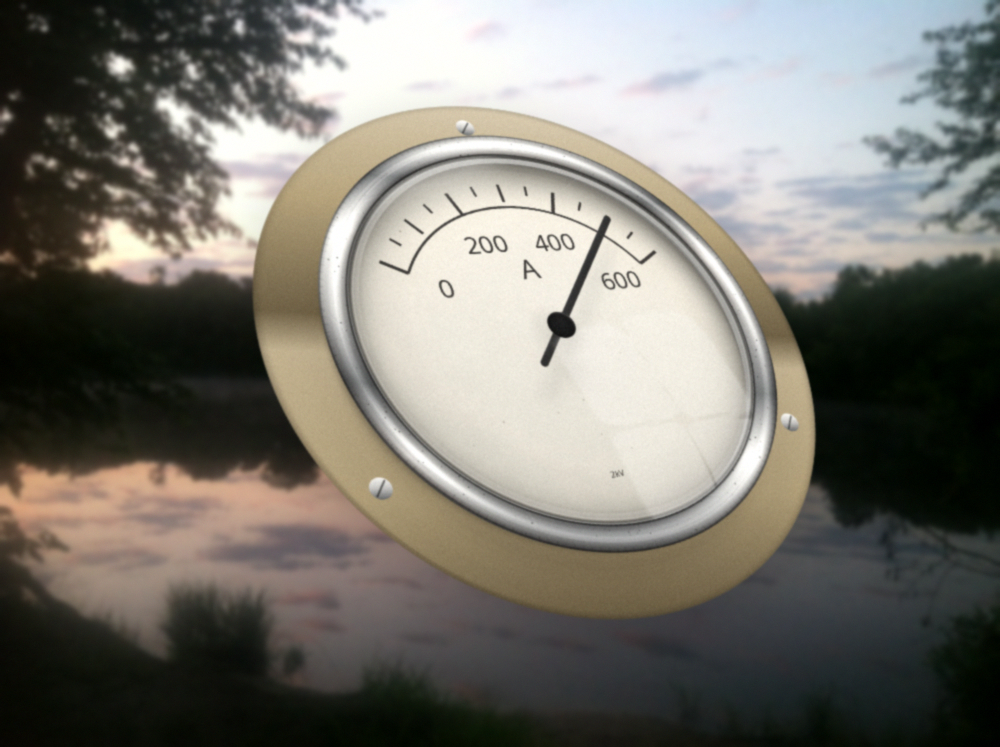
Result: 500 A
